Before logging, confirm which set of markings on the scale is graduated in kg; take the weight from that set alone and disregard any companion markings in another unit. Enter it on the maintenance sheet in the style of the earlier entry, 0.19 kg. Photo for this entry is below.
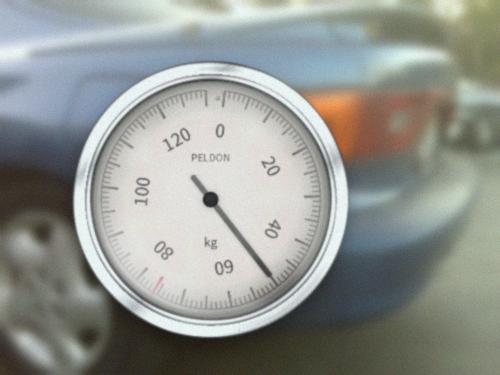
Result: 50 kg
